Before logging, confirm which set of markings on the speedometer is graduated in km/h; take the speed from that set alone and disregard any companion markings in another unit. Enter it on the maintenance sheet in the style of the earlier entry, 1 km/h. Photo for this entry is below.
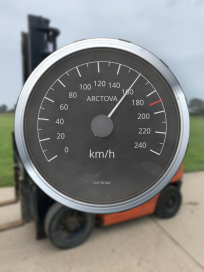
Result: 160 km/h
